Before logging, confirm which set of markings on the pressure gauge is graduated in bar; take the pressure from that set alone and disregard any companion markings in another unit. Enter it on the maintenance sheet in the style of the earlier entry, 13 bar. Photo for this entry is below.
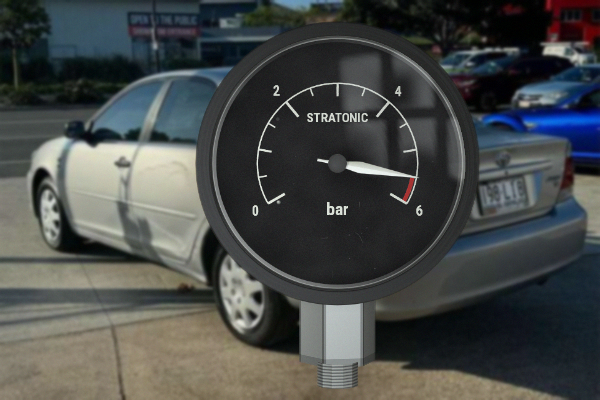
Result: 5.5 bar
